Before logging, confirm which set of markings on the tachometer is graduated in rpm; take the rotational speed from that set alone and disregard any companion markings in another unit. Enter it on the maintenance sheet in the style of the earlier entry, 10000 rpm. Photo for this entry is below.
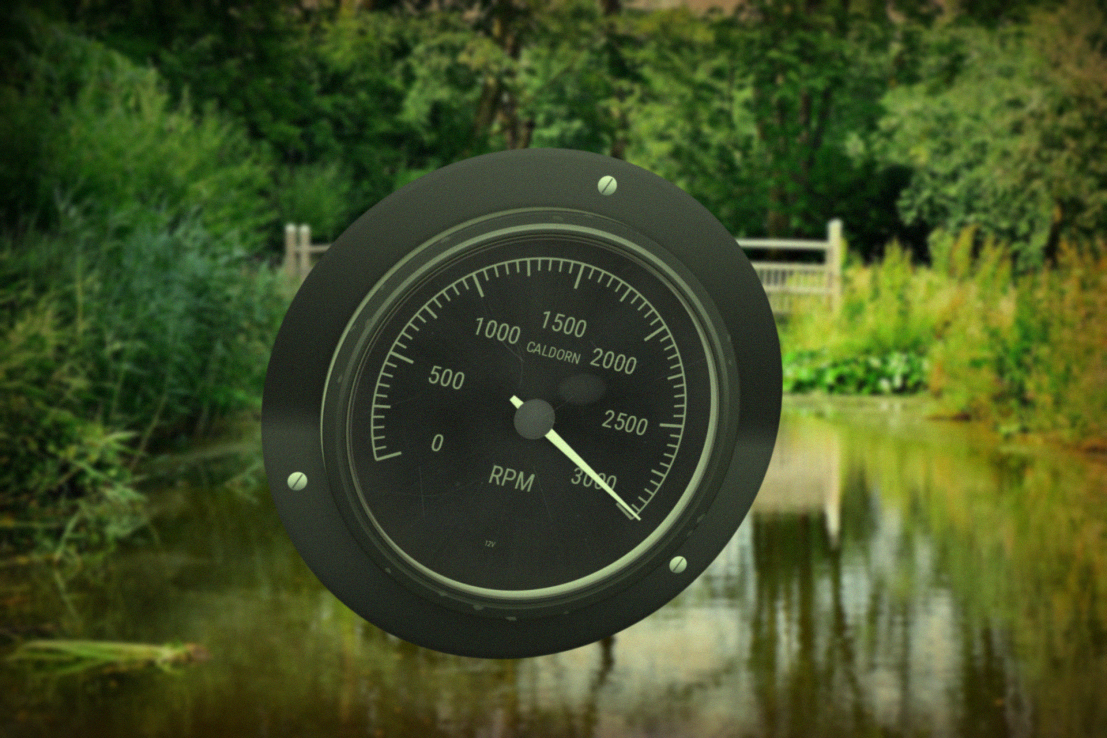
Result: 2975 rpm
